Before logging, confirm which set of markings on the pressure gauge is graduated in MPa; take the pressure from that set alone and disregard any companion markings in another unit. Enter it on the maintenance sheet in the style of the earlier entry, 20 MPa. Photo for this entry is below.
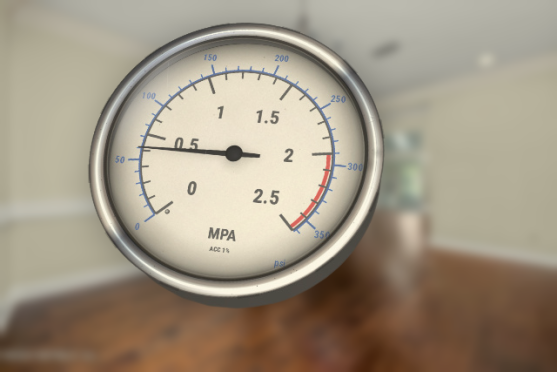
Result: 0.4 MPa
